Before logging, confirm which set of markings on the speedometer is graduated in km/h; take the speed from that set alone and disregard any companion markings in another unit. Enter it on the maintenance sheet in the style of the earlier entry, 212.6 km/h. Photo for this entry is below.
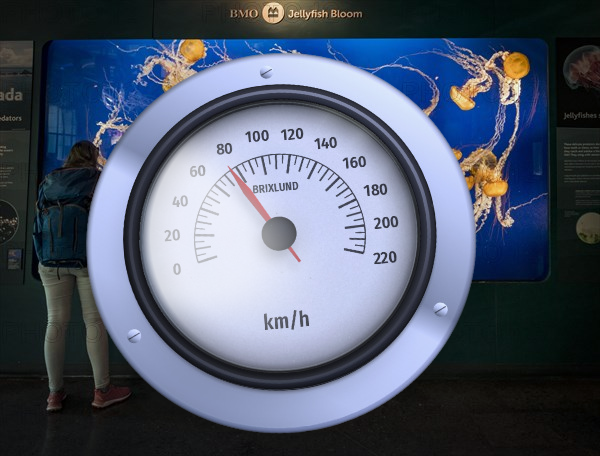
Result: 75 km/h
